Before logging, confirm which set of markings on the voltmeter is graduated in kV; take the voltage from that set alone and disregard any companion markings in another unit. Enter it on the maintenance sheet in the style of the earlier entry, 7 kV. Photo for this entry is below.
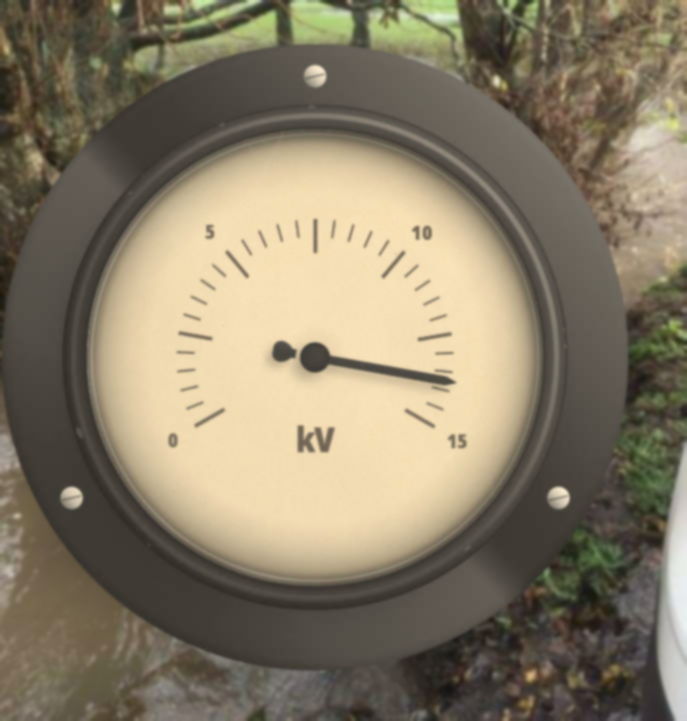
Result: 13.75 kV
